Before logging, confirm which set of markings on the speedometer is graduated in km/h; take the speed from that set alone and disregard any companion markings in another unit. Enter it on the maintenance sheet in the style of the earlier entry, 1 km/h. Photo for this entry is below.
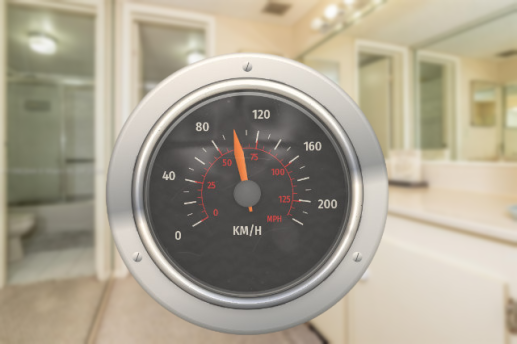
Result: 100 km/h
